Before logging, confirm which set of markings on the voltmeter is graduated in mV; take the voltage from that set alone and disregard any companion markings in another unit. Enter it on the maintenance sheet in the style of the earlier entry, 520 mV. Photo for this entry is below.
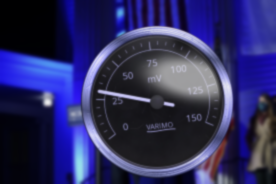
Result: 30 mV
